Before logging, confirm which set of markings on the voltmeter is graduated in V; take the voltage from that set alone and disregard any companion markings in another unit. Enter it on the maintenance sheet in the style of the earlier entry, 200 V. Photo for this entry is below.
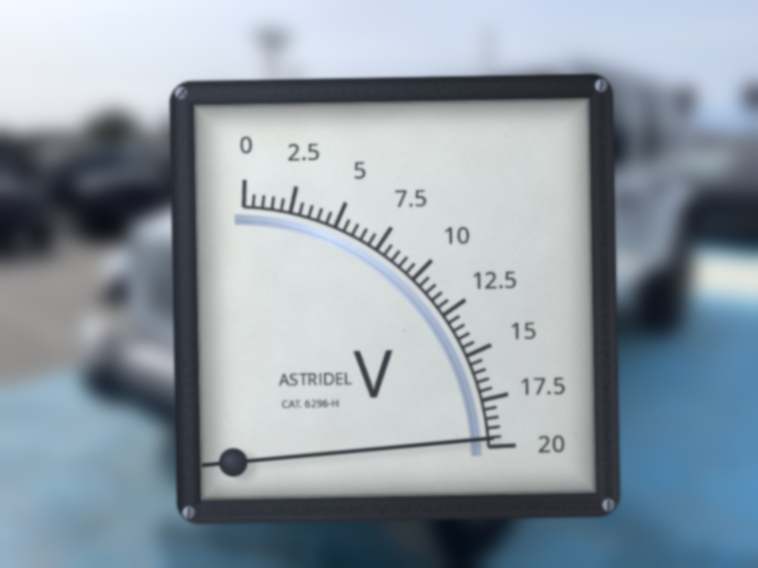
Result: 19.5 V
